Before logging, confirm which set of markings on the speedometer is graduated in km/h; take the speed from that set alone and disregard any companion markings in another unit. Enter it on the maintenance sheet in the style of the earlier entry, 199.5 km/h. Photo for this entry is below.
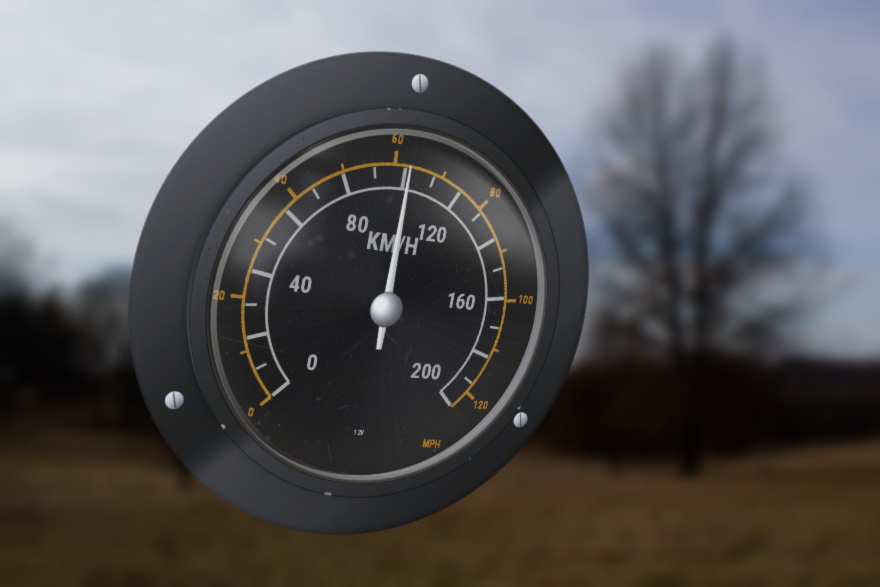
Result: 100 km/h
